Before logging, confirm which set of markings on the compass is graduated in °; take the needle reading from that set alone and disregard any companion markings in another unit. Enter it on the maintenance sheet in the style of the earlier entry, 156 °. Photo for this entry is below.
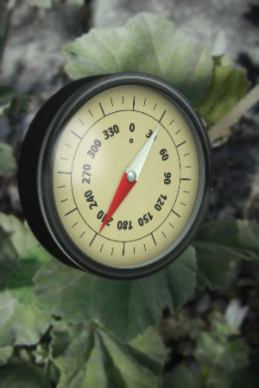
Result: 210 °
